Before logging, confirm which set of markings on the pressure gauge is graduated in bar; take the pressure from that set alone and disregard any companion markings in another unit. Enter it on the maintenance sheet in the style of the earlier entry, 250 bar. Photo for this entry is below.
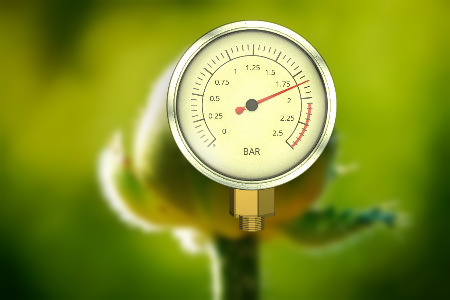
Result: 1.85 bar
